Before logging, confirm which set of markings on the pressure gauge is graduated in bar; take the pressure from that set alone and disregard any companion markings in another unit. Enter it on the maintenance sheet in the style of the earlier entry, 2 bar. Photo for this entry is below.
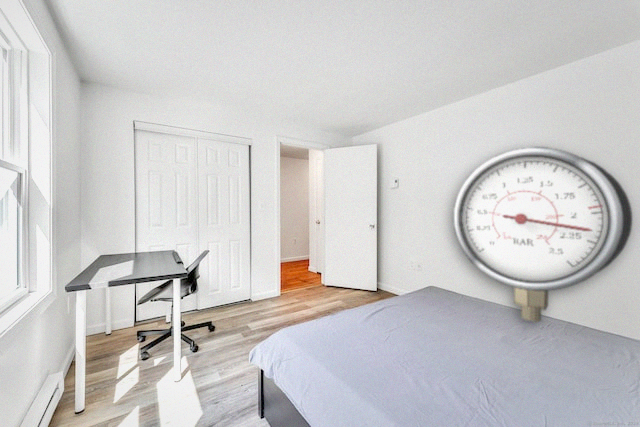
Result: 2.15 bar
